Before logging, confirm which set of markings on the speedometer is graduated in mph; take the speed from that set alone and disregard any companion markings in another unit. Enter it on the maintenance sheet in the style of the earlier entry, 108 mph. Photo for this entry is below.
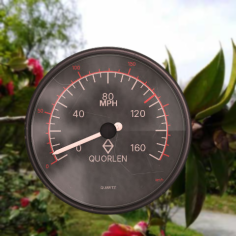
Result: 5 mph
